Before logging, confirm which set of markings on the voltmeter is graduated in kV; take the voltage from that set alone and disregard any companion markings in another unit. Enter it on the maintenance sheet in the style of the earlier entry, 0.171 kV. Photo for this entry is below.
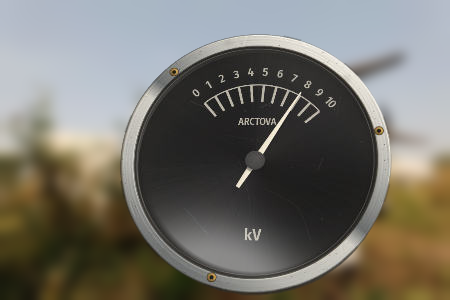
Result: 8 kV
